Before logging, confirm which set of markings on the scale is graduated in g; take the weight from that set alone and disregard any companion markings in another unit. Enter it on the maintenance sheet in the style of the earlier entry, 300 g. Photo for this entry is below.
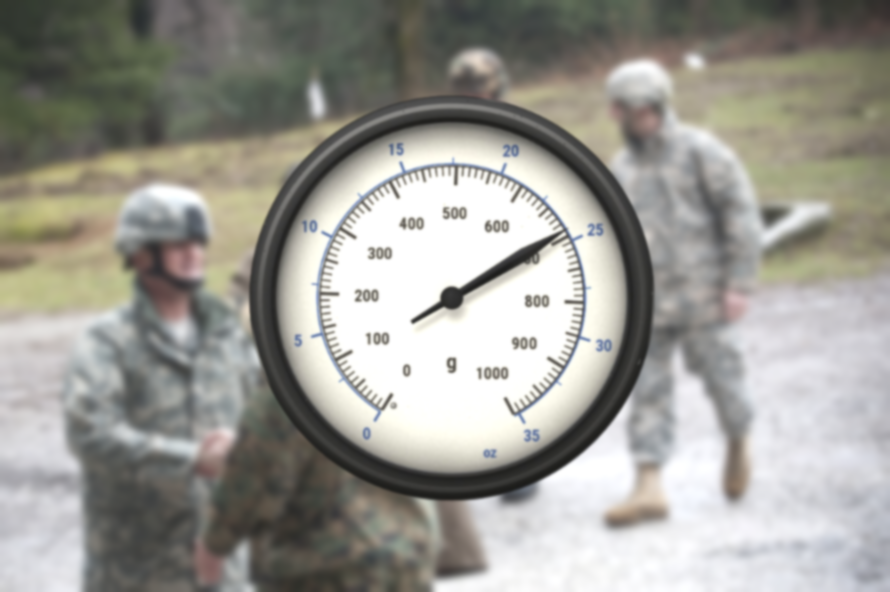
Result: 690 g
